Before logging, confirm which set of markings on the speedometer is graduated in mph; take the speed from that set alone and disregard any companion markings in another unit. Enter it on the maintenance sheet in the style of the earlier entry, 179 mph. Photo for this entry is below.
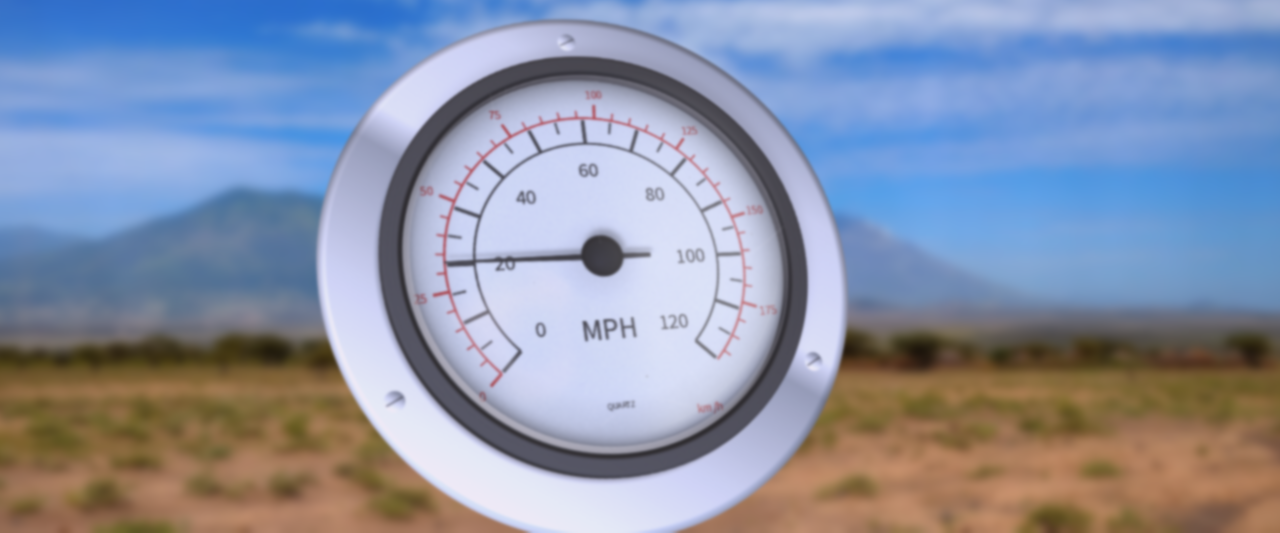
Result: 20 mph
